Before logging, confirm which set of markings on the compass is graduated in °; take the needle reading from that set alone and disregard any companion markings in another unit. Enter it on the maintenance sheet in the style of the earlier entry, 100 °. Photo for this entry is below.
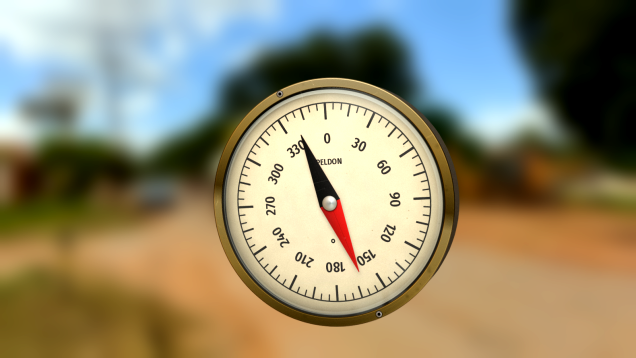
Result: 160 °
